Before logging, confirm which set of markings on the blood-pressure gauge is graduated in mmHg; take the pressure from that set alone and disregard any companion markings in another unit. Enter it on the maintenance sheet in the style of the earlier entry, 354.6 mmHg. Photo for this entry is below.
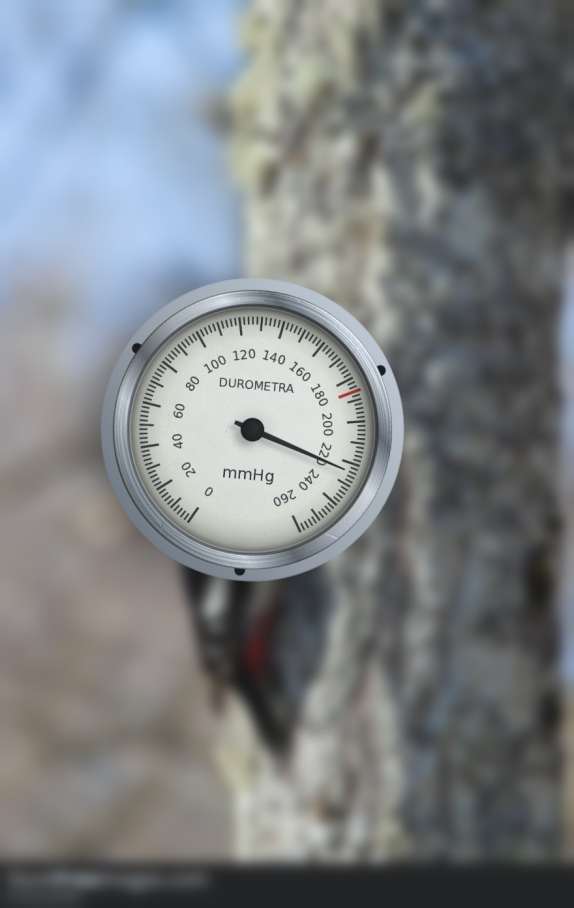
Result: 224 mmHg
